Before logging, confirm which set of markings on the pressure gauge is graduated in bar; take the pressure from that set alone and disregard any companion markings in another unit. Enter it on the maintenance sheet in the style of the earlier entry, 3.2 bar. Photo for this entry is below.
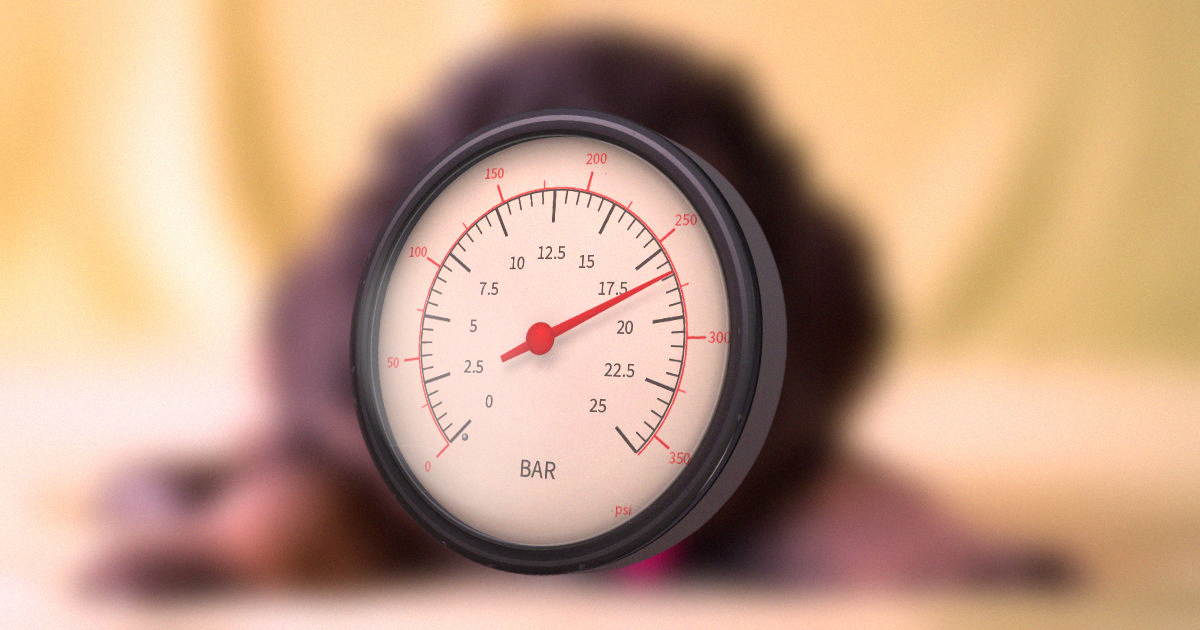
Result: 18.5 bar
